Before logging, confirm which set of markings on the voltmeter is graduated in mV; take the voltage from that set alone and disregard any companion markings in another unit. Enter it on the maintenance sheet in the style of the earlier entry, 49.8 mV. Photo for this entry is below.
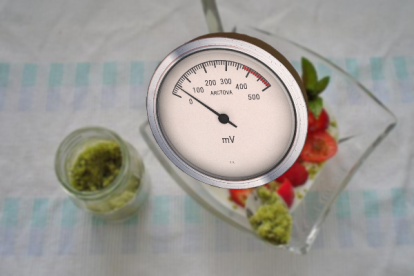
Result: 50 mV
